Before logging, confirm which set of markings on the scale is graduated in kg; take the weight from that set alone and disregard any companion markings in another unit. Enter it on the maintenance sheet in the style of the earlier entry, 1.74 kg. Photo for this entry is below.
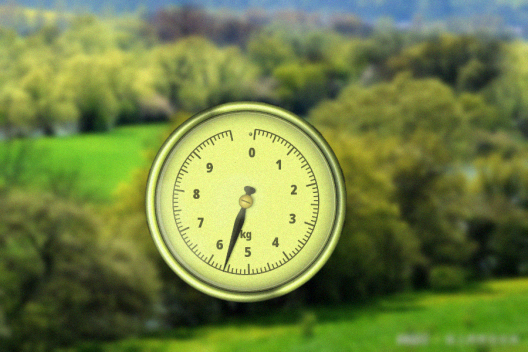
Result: 5.6 kg
